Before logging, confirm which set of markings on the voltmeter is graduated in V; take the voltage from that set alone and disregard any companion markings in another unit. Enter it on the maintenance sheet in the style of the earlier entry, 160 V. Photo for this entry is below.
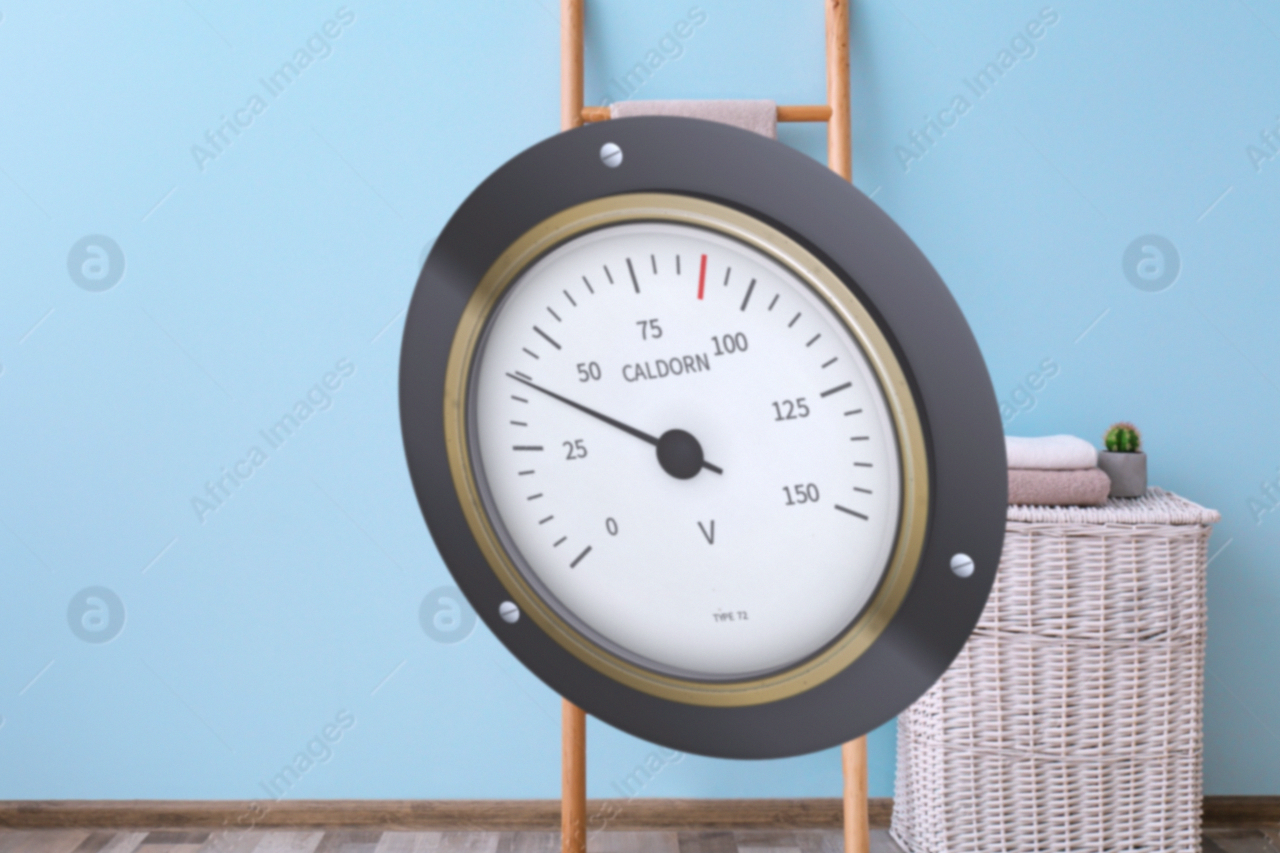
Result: 40 V
